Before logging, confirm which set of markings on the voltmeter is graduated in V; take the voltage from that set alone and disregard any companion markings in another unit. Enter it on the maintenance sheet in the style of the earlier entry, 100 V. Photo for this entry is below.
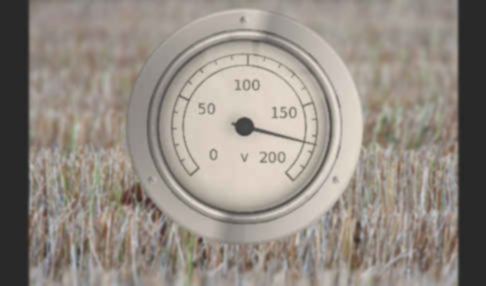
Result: 175 V
